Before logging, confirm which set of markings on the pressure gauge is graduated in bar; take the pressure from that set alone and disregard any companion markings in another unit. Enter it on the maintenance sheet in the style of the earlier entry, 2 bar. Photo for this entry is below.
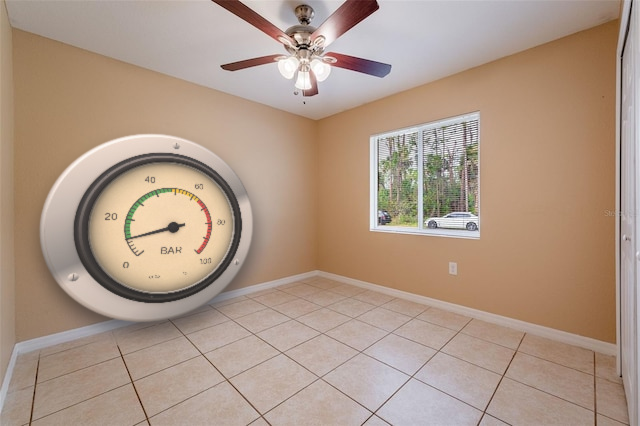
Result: 10 bar
